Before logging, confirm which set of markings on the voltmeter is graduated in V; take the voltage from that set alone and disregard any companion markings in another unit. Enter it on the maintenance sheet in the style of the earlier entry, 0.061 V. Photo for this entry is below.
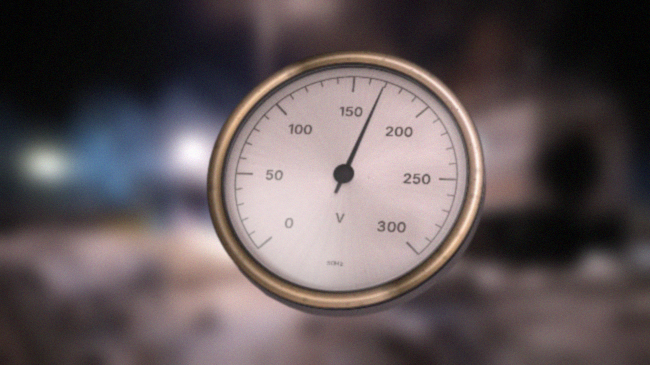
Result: 170 V
